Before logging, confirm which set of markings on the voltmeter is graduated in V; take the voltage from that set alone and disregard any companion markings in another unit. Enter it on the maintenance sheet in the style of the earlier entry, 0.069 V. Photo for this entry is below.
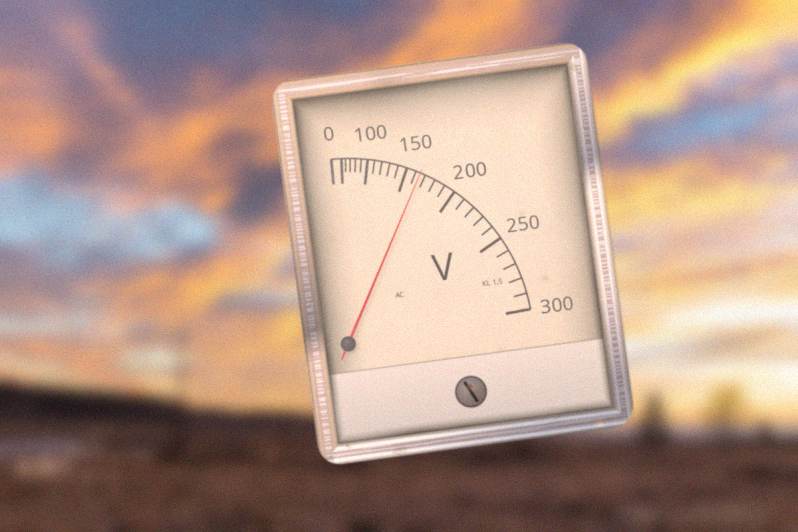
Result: 165 V
